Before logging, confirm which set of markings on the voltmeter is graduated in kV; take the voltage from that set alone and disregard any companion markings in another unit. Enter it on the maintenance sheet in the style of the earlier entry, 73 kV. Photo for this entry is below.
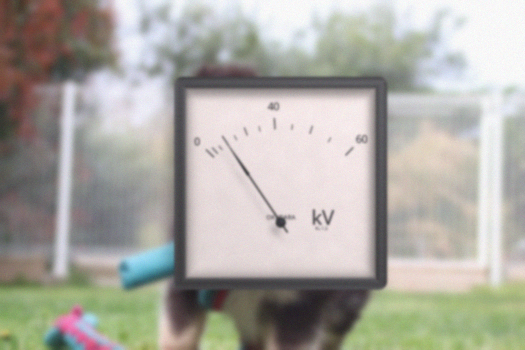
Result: 20 kV
